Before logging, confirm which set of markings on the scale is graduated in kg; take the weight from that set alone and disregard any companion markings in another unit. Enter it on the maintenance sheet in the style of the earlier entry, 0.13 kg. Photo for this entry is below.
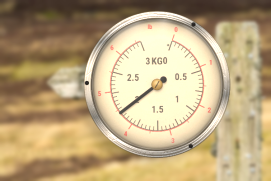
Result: 2 kg
